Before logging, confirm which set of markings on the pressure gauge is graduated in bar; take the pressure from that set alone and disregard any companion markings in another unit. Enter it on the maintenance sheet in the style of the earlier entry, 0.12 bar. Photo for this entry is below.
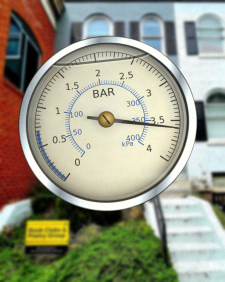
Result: 3.6 bar
